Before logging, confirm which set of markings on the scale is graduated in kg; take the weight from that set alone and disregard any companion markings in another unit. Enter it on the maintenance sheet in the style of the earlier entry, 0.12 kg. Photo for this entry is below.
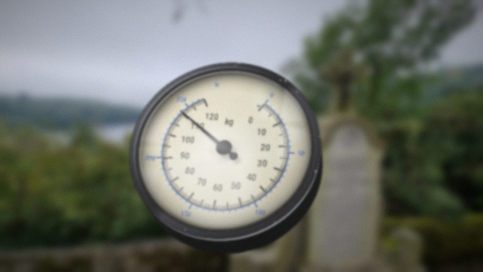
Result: 110 kg
